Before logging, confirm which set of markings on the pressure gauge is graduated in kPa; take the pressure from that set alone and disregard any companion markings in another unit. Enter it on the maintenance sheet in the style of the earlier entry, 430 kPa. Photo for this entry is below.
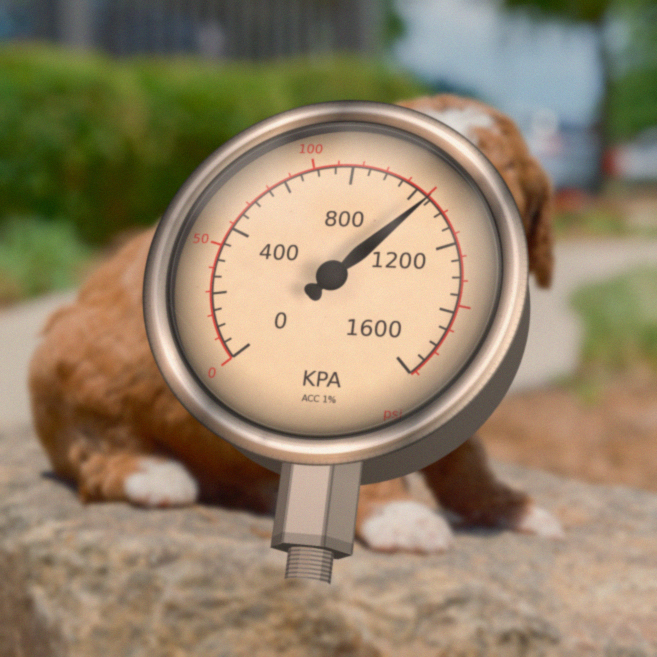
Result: 1050 kPa
